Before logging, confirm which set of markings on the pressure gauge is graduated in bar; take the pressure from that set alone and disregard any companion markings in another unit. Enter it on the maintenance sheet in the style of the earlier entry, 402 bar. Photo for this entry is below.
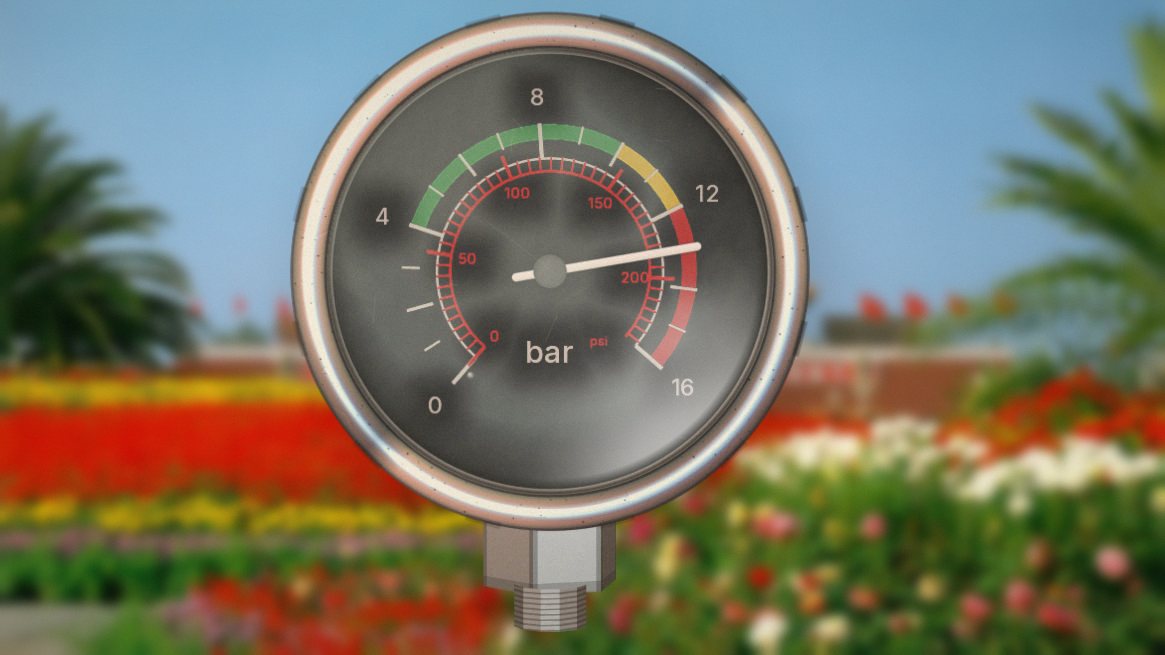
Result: 13 bar
